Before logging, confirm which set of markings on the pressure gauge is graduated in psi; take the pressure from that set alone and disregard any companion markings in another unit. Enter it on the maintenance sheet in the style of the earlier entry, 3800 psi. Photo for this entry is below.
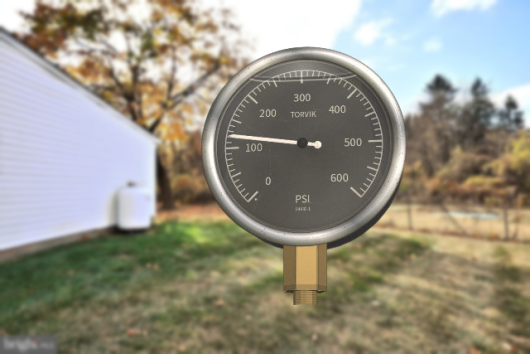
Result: 120 psi
